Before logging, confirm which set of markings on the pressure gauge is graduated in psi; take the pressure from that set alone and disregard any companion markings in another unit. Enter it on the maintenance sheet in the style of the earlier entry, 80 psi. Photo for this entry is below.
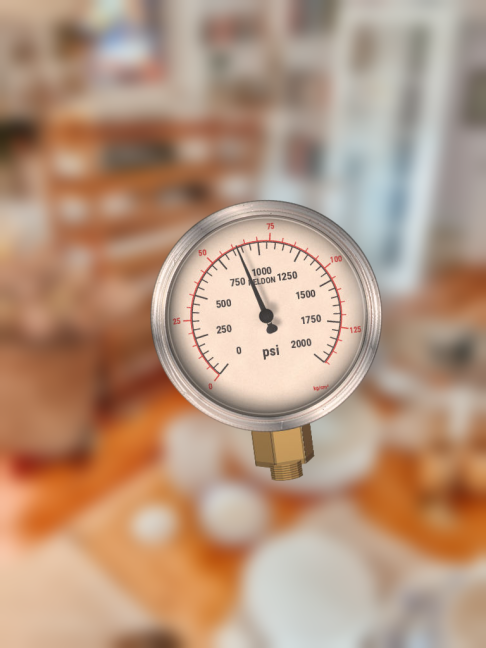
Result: 875 psi
